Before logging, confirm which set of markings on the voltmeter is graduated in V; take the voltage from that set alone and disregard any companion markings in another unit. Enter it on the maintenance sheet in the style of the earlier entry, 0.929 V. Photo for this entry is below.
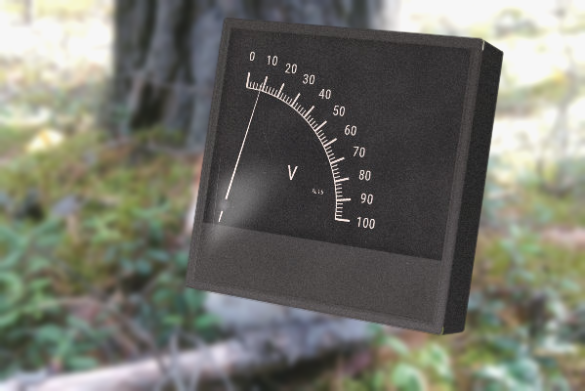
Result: 10 V
